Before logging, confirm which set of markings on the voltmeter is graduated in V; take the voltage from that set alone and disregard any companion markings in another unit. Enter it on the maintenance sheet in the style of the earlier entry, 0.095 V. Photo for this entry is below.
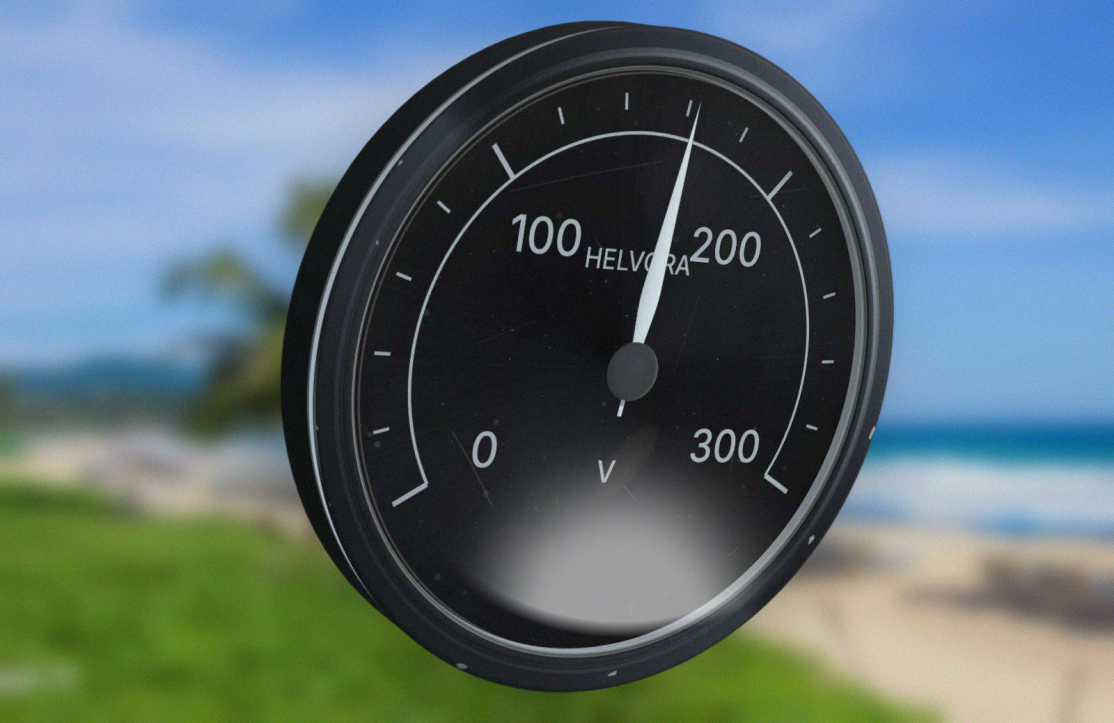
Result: 160 V
